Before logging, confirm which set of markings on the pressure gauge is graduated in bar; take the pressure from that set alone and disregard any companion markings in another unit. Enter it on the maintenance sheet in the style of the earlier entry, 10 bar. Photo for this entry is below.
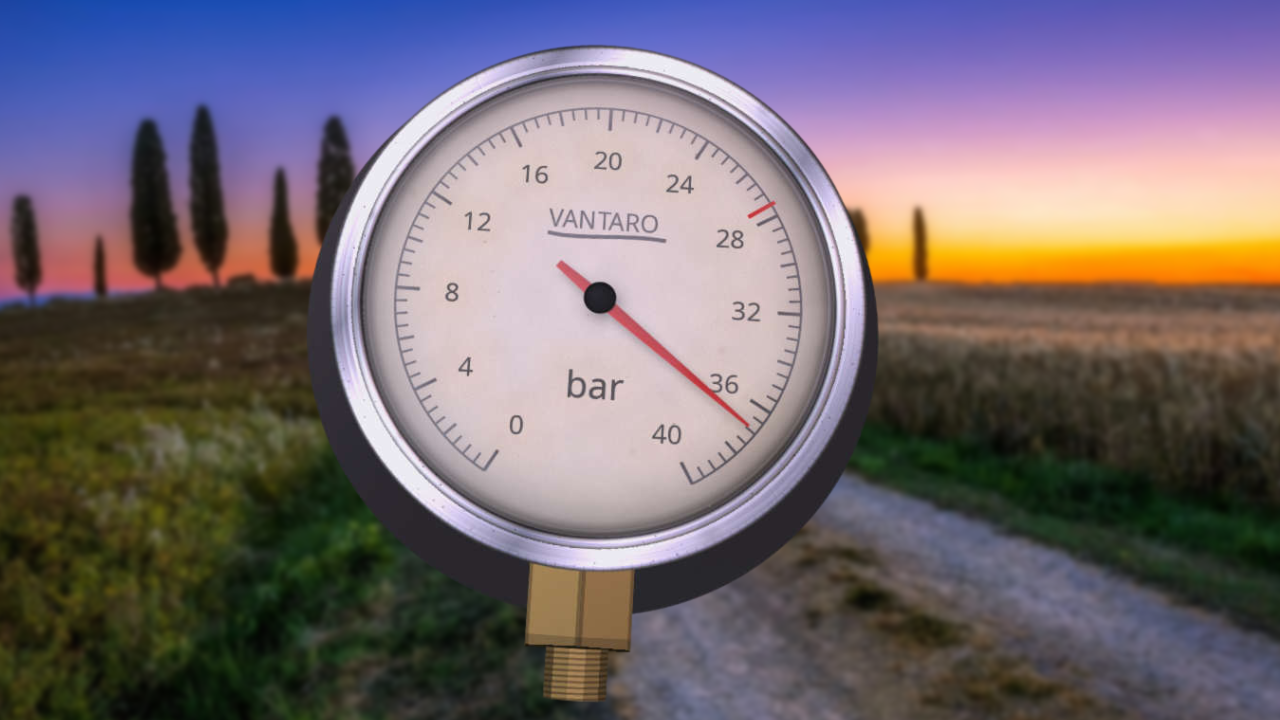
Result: 37 bar
